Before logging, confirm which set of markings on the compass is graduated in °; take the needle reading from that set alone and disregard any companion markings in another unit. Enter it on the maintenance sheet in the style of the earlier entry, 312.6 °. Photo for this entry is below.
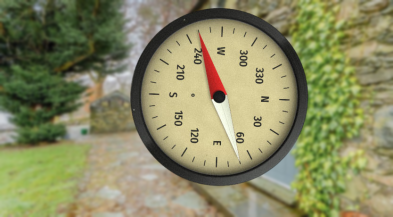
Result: 250 °
